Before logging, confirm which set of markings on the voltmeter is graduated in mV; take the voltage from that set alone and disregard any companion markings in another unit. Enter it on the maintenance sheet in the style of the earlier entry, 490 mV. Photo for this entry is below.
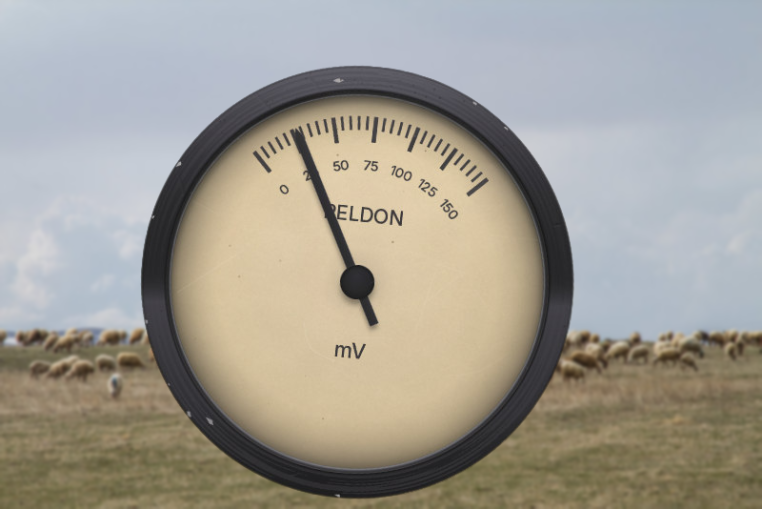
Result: 27.5 mV
